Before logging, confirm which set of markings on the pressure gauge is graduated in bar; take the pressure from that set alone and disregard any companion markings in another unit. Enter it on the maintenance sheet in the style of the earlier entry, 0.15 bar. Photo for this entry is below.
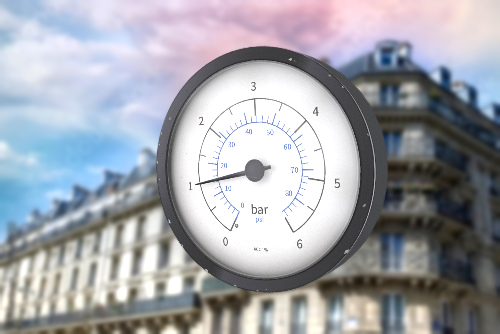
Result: 1 bar
